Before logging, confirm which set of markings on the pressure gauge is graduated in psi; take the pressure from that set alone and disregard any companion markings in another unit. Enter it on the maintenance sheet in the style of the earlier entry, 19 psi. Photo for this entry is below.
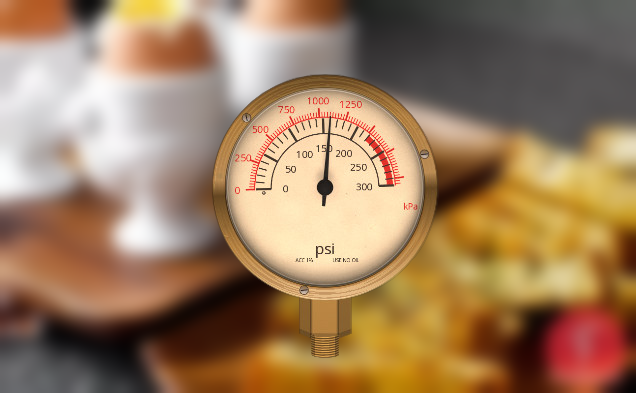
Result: 160 psi
